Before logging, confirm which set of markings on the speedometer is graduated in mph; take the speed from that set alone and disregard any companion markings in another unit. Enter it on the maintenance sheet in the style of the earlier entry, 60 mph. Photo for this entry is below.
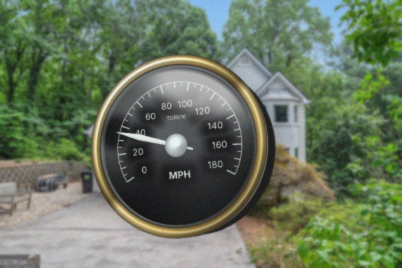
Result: 35 mph
